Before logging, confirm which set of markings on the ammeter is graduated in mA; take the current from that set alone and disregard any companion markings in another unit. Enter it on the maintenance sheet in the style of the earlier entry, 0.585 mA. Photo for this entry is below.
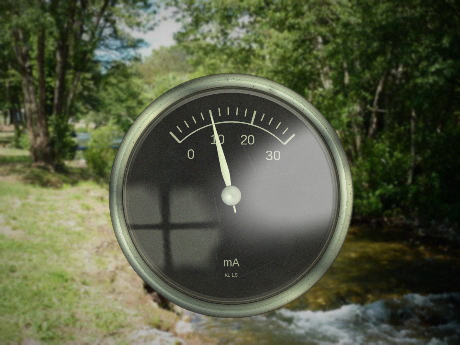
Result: 10 mA
